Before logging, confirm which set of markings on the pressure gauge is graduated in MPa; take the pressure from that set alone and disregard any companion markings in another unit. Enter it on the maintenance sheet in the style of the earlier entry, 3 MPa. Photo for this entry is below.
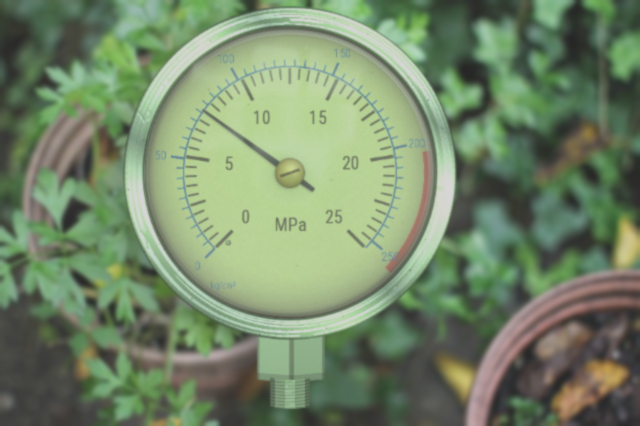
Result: 7.5 MPa
